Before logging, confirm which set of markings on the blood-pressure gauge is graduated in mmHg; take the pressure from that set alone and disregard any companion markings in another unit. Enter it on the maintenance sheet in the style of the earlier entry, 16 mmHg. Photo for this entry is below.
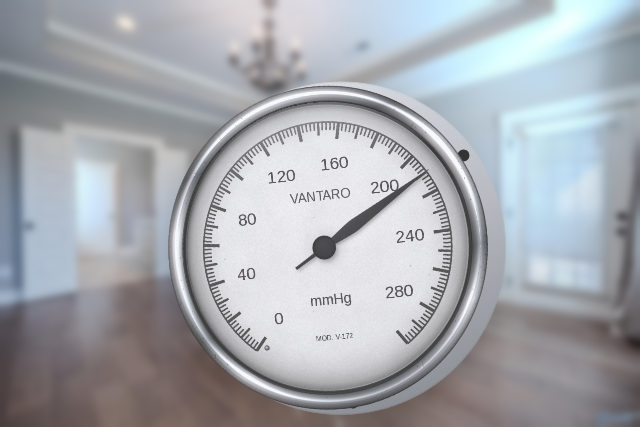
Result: 210 mmHg
